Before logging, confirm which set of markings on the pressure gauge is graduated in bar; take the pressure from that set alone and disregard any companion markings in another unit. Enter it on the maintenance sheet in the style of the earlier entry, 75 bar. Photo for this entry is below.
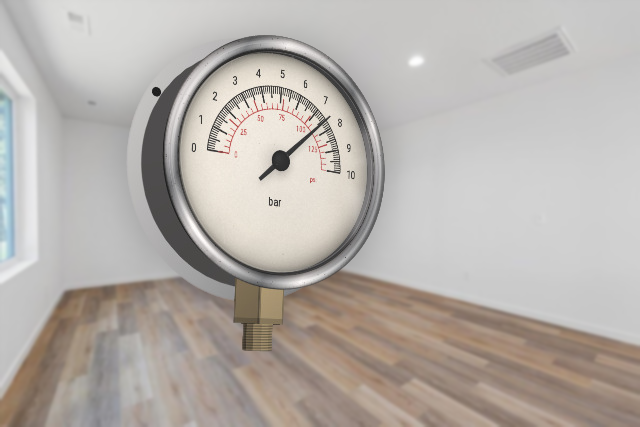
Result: 7.5 bar
